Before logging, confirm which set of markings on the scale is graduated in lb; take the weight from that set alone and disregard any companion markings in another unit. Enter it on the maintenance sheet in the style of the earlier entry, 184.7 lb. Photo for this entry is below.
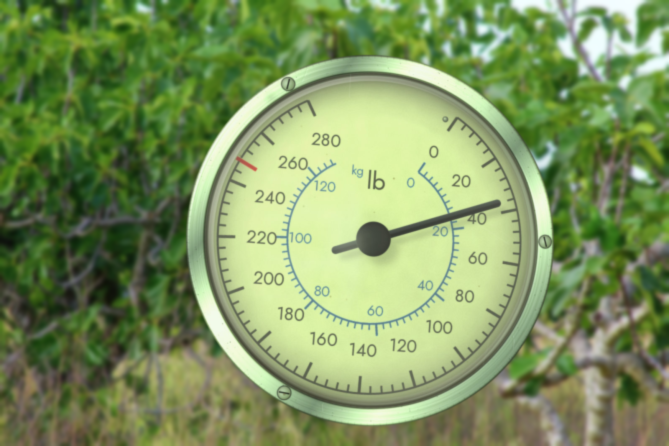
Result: 36 lb
